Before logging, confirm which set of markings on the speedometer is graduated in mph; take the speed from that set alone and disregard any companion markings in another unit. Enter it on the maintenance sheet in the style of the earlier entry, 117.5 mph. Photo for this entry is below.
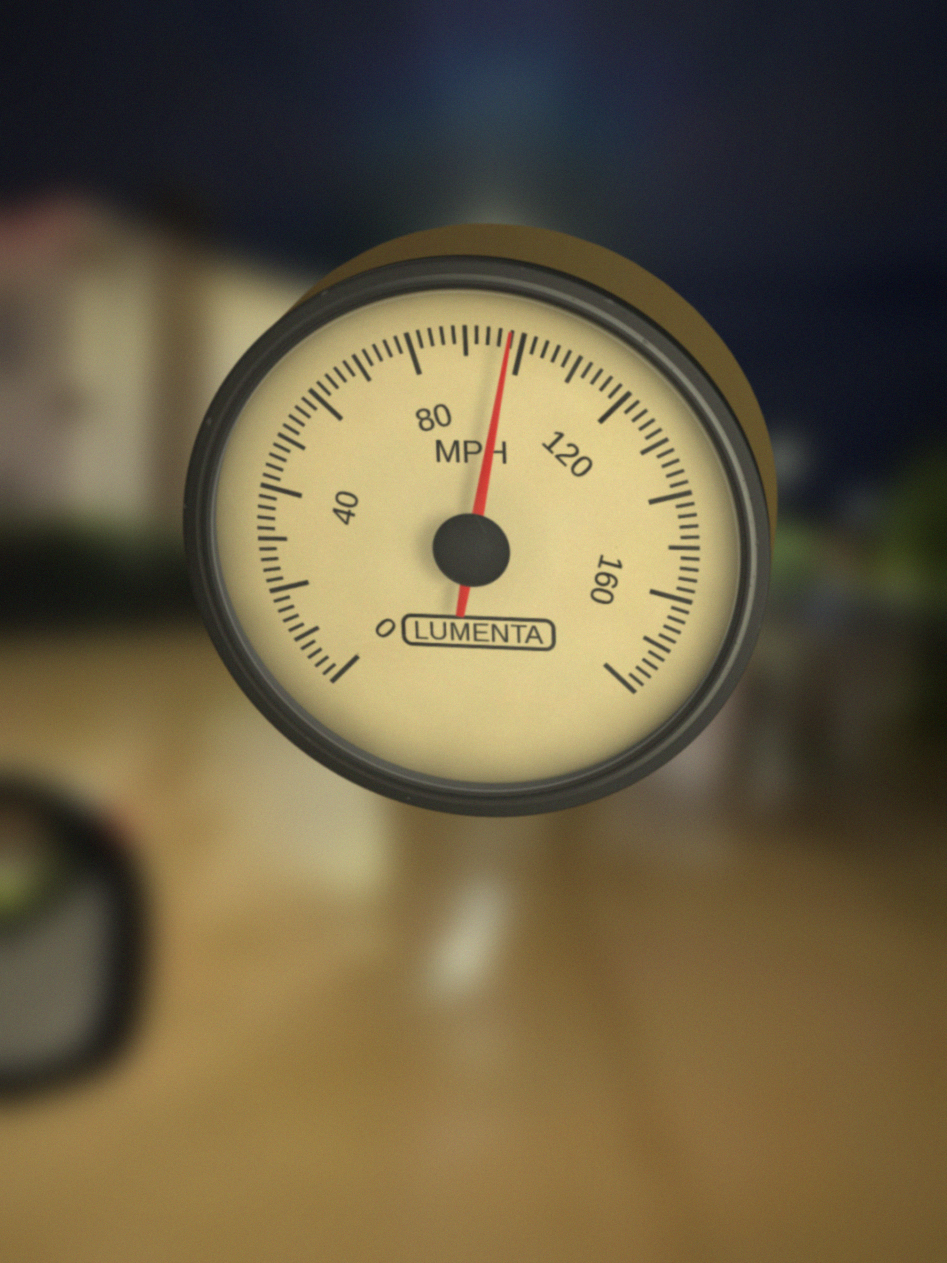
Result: 98 mph
